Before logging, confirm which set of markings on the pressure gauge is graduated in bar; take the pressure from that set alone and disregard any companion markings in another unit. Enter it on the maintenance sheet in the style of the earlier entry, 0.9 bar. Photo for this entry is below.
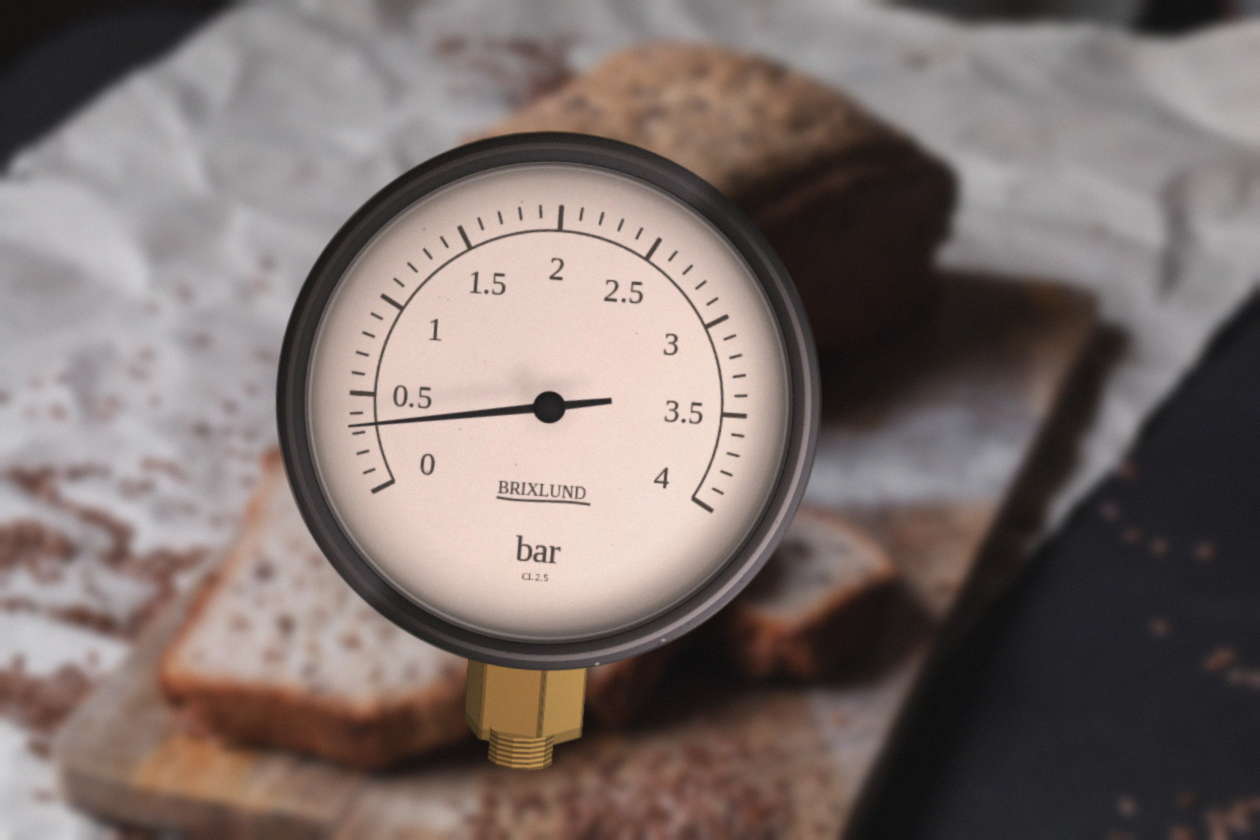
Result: 0.35 bar
